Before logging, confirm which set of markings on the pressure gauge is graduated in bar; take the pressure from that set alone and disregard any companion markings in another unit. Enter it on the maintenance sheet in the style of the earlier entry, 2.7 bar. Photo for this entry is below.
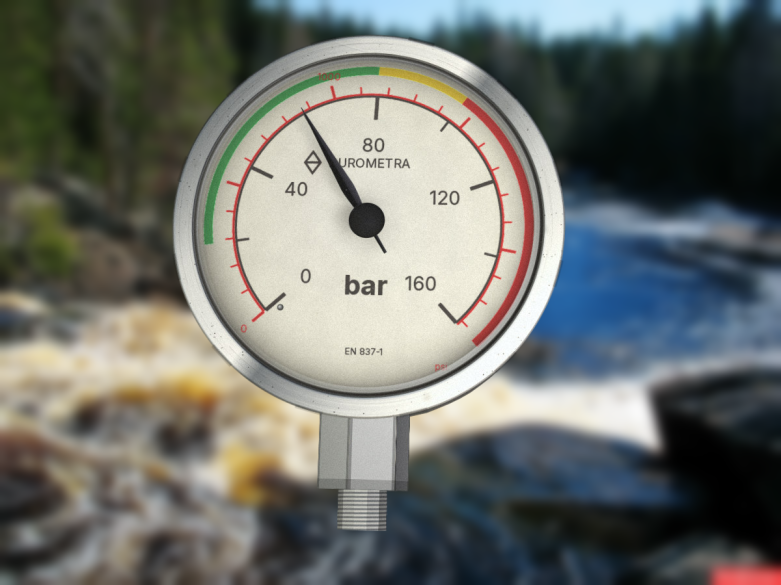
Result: 60 bar
